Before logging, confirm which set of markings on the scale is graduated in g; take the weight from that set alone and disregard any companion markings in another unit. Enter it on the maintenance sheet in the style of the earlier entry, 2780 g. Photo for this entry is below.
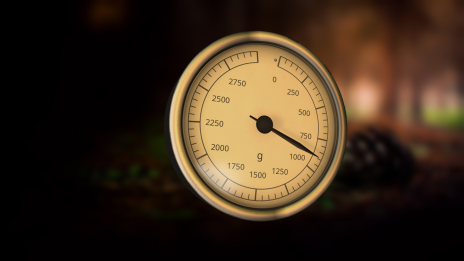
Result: 900 g
